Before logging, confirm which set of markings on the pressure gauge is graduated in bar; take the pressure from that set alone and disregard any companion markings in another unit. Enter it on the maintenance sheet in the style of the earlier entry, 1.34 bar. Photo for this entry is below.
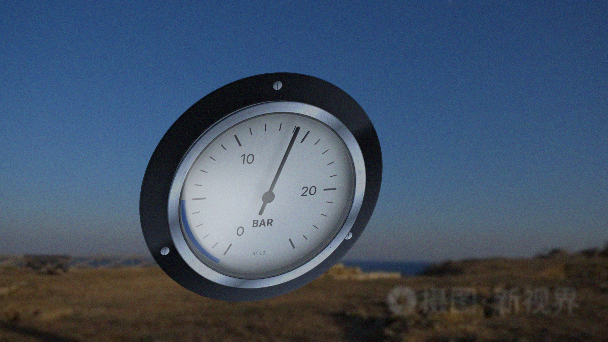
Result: 14 bar
